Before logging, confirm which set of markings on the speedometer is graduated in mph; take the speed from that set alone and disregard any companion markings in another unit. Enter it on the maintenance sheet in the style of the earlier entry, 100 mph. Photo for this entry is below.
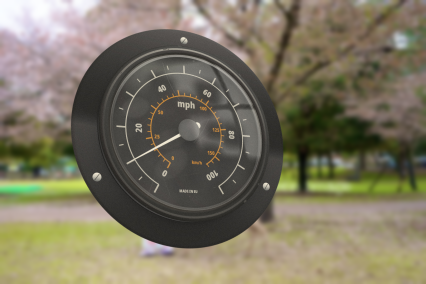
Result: 10 mph
